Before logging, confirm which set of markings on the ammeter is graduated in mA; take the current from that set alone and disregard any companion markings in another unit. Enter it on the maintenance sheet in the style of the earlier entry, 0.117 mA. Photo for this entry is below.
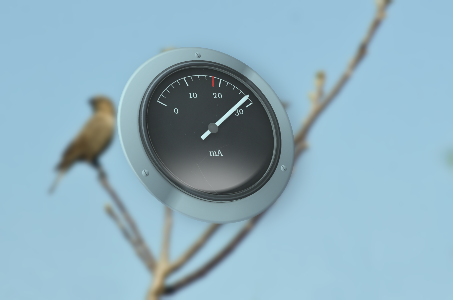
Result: 28 mA
